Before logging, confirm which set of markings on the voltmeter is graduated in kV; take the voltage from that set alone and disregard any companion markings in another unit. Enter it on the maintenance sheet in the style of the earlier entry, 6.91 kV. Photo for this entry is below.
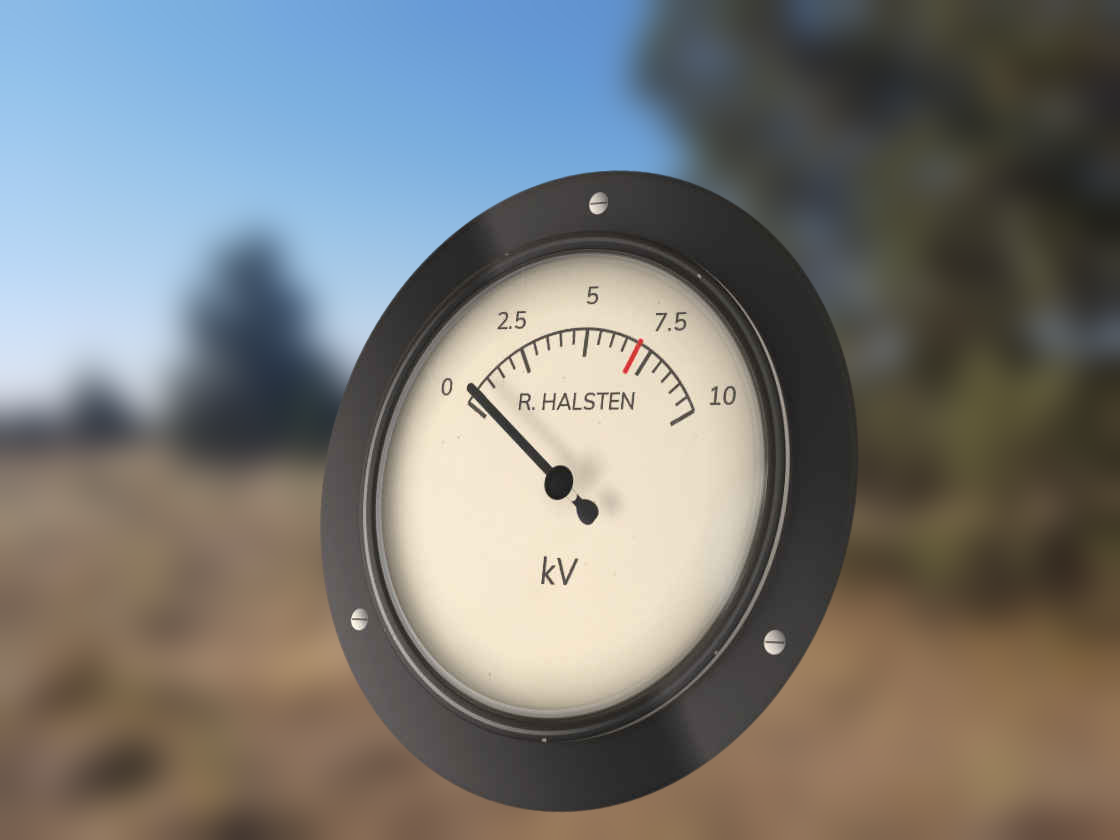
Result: 0.5 kV
